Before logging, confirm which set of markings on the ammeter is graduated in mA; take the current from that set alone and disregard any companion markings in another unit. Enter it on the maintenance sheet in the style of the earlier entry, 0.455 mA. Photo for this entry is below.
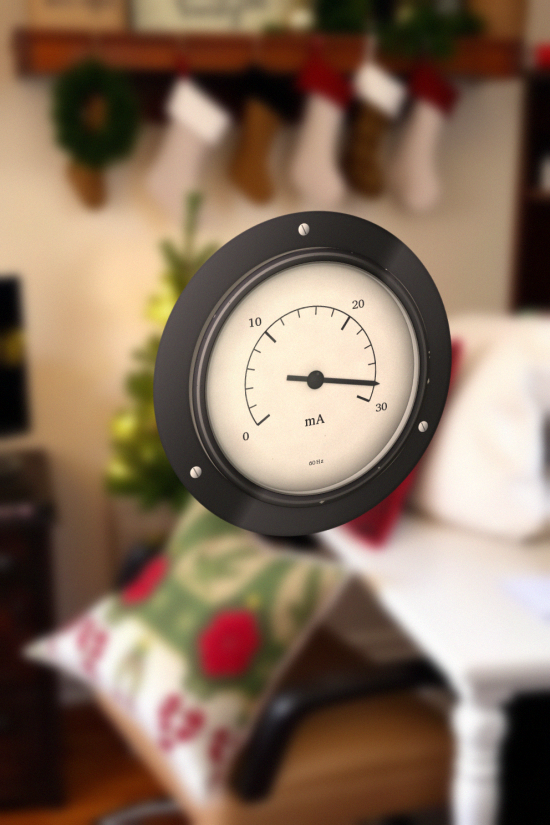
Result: 28 mA
